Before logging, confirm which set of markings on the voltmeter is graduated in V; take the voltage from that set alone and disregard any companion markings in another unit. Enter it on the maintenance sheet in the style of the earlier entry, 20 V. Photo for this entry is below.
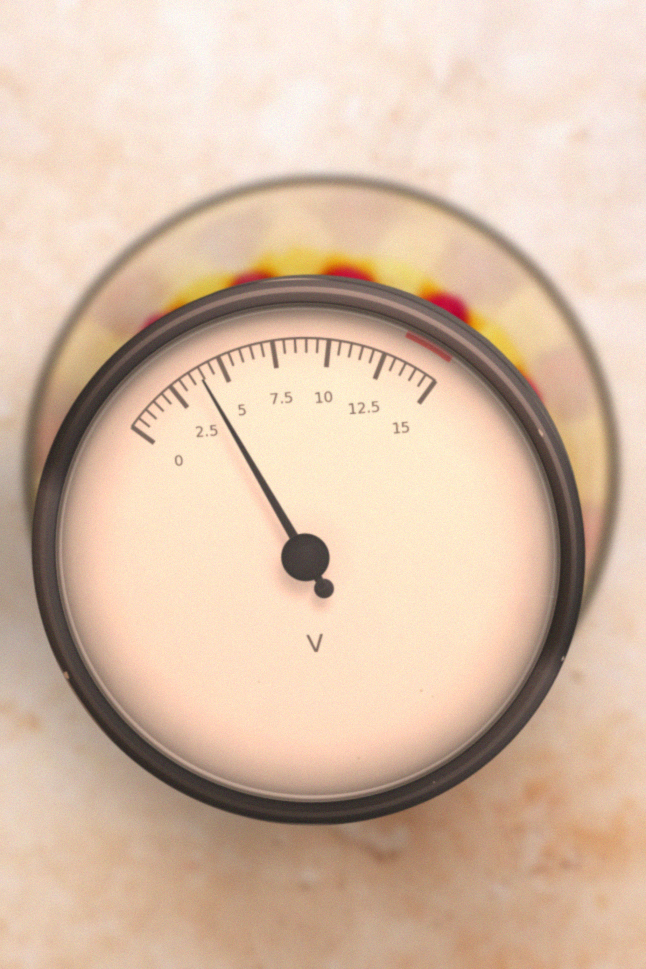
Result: 4 V
